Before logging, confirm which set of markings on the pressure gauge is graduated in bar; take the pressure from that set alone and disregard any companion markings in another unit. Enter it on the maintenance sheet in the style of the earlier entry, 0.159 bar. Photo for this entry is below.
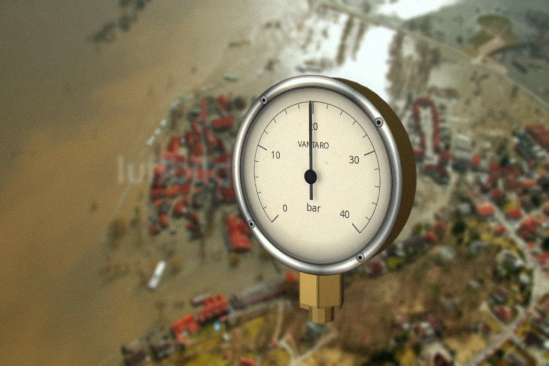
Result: 20 bar
